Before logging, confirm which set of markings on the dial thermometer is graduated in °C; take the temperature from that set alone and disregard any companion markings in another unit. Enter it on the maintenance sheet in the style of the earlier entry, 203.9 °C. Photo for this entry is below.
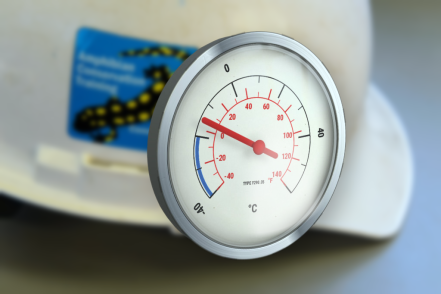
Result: -15 °C
